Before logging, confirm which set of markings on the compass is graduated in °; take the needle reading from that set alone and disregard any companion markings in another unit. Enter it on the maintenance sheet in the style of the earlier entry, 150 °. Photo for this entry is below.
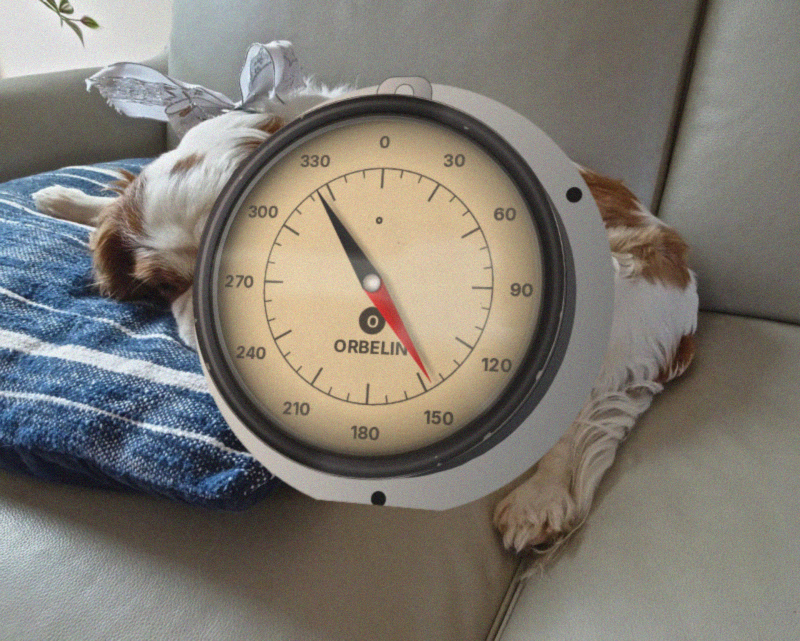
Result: 145 °
